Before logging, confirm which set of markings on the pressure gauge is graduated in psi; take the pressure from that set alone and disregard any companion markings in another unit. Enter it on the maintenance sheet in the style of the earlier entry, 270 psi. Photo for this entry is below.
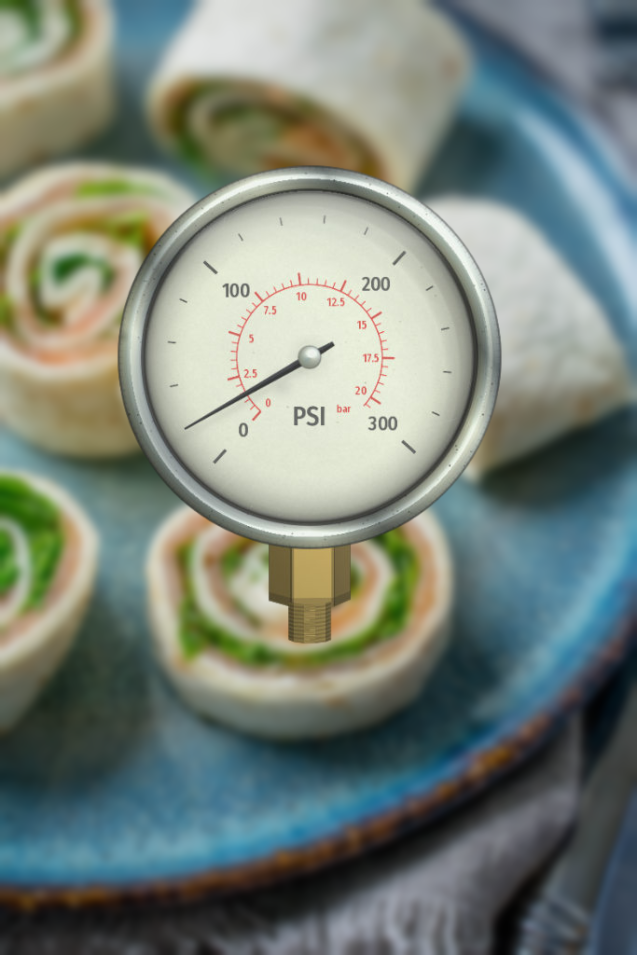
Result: 20 psi
